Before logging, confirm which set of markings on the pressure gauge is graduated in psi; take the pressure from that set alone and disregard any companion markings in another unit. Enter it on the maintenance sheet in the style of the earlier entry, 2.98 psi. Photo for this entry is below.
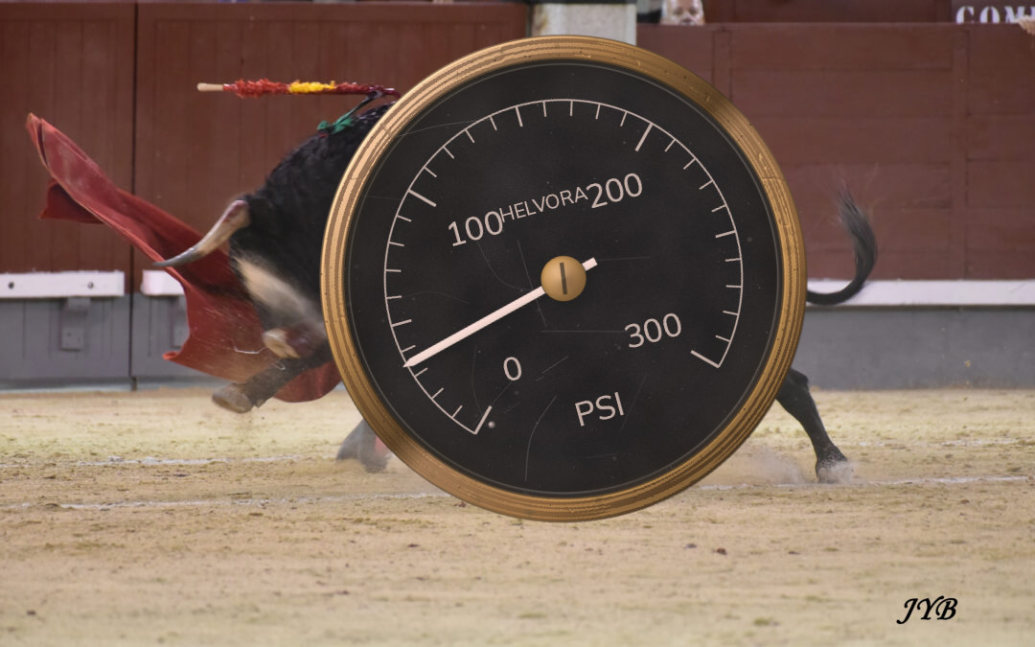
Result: 35 psi
